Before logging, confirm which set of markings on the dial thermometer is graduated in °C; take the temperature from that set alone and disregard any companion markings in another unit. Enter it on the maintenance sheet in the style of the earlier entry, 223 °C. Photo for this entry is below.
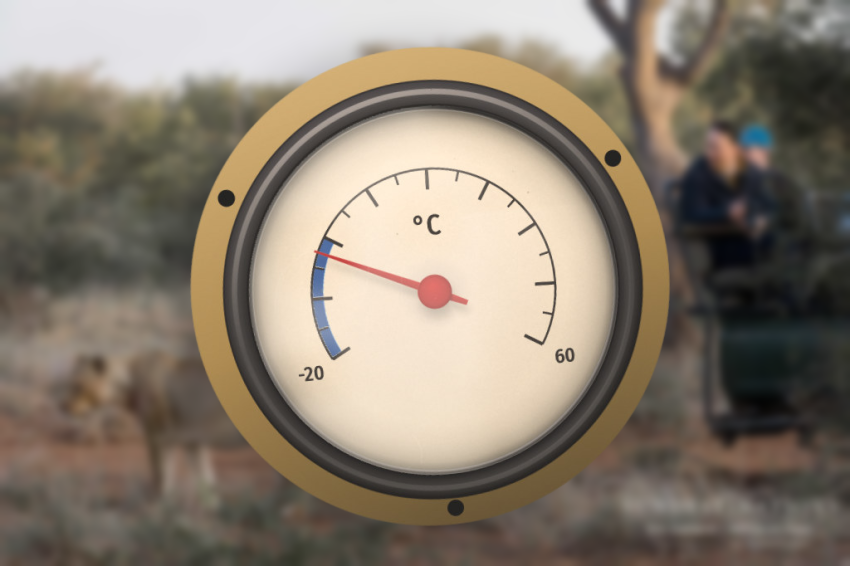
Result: -2.5 °C
